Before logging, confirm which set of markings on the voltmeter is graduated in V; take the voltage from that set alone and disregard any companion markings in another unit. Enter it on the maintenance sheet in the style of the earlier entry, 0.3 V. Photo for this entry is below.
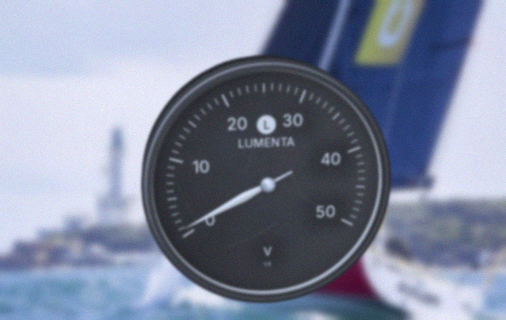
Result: 1 V
